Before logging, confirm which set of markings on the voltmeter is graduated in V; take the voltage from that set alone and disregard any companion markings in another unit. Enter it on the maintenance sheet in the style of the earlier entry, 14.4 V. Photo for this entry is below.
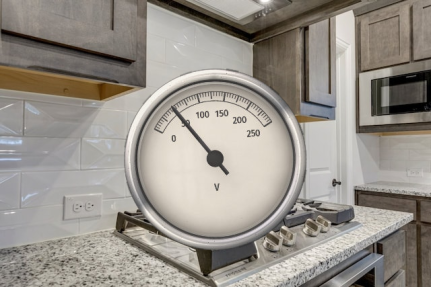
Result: 50 V
